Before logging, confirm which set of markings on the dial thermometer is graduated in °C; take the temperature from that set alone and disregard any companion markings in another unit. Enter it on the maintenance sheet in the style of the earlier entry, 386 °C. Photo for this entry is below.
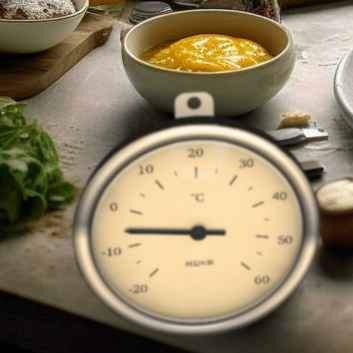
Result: -5 °C
